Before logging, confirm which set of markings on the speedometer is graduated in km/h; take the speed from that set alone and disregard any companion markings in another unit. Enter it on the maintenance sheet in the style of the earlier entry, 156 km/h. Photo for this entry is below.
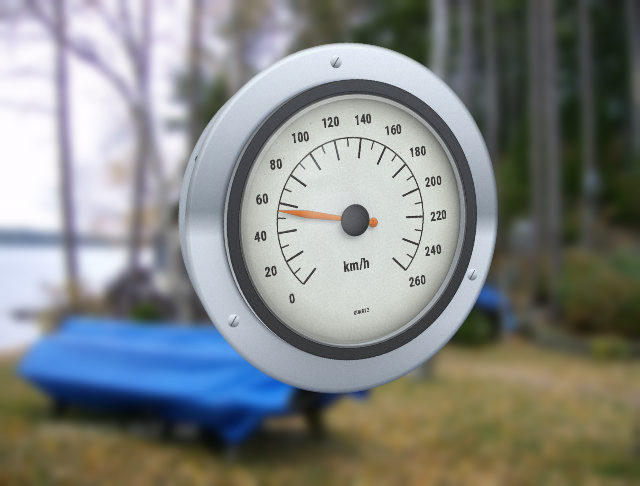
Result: 55 km/h
